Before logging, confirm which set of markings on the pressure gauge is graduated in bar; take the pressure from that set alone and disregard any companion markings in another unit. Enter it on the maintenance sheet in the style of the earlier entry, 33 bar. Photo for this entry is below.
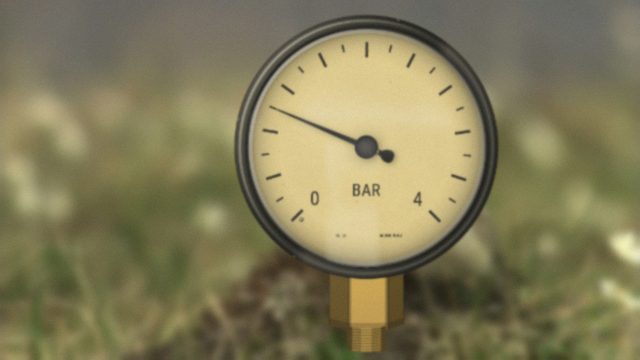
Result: 1 bar
